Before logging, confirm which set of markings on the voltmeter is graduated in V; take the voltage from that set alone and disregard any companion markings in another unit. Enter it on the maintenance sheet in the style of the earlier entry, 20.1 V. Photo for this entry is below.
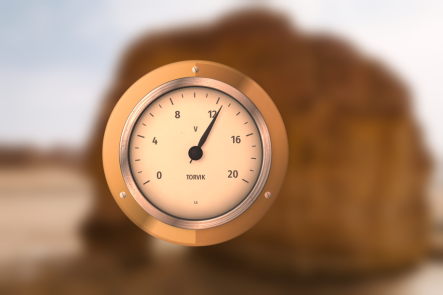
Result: 12.5 V
